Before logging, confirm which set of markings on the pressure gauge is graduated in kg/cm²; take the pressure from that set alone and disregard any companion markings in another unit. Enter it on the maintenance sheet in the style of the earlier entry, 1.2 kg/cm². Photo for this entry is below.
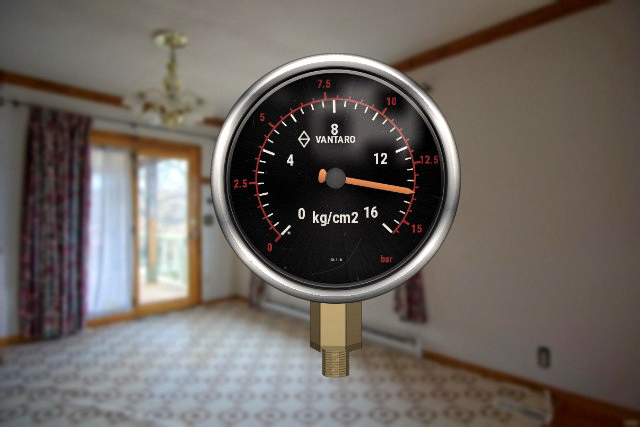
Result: 14 kg/cm²
